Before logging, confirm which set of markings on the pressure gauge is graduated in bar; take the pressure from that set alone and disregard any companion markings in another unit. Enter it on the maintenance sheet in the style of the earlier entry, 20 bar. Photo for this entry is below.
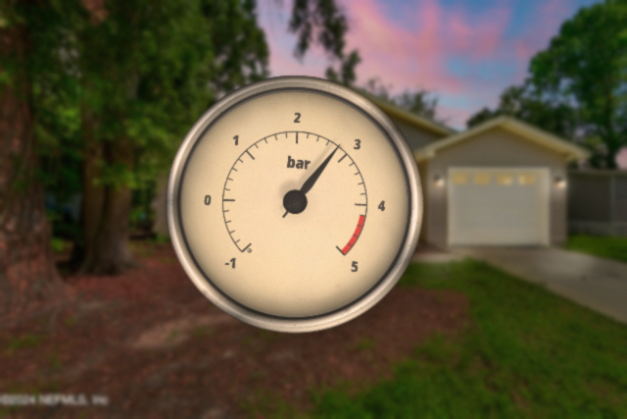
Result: 2.8 bar
